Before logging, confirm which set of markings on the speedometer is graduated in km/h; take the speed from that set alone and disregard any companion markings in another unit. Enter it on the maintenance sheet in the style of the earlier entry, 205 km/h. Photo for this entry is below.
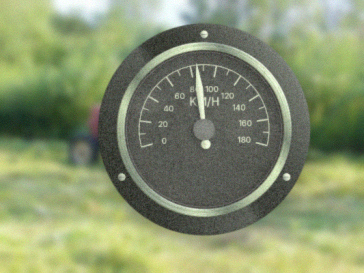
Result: 85 km/h
